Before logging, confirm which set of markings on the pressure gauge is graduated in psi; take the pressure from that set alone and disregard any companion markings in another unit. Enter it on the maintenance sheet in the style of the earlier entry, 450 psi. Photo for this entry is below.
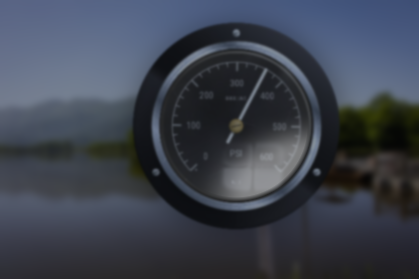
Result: 360 psi
